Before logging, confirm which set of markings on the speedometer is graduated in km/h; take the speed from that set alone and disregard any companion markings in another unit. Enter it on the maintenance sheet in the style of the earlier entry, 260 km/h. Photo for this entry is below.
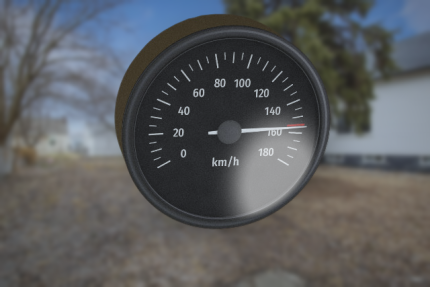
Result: 155 km/h
